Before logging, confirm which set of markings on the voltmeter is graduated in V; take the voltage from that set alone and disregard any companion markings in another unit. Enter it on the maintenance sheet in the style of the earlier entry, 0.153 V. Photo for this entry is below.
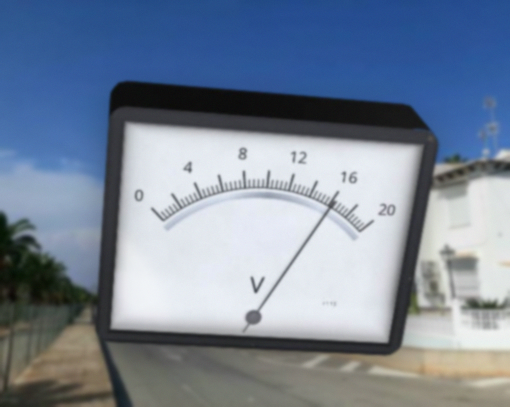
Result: 16 V
